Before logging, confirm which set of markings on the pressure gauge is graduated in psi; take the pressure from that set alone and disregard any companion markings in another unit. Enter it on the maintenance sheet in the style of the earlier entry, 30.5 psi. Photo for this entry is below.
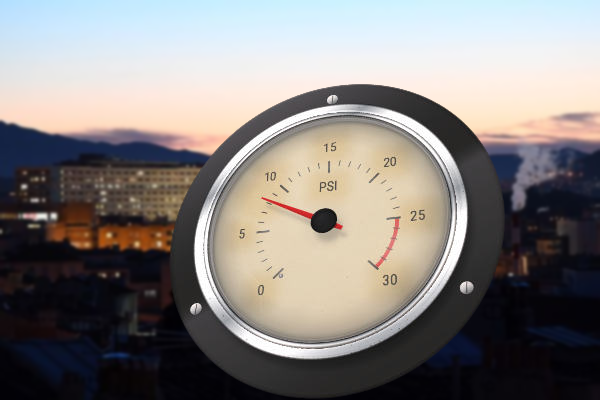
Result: 8 psi
